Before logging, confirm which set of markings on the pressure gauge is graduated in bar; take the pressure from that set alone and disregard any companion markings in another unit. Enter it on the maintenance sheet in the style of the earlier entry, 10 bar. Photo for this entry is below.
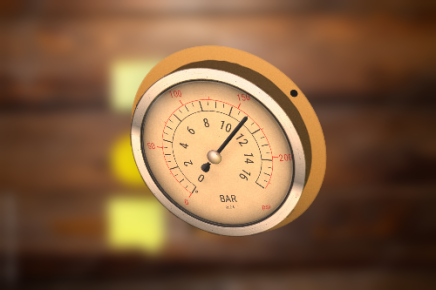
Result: 11 bar
